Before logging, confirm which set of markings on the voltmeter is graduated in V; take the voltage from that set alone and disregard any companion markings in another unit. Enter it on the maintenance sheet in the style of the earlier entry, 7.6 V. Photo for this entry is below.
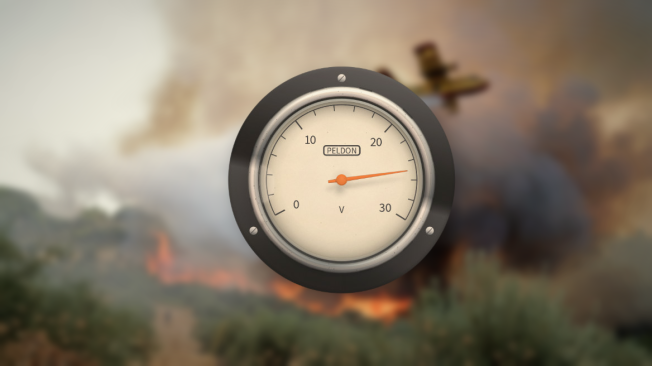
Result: 25 V
